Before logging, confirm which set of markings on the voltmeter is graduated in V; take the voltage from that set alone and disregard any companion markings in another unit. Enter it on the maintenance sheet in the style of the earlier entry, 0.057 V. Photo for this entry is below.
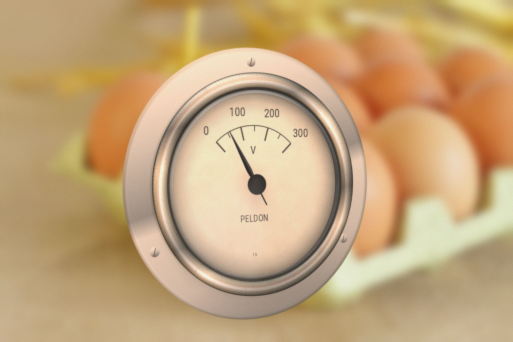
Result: 50 V
